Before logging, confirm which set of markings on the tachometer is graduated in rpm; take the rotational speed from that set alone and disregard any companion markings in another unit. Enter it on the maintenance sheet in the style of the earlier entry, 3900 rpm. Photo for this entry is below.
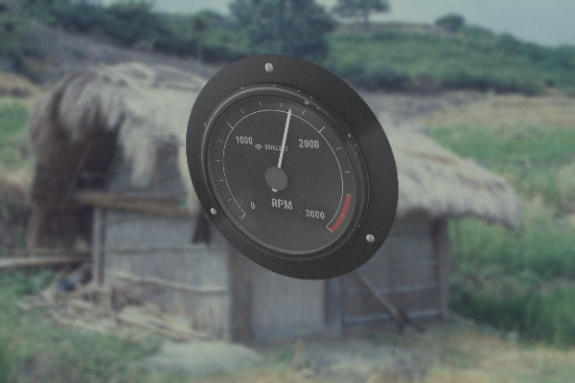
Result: 1700 rpm
